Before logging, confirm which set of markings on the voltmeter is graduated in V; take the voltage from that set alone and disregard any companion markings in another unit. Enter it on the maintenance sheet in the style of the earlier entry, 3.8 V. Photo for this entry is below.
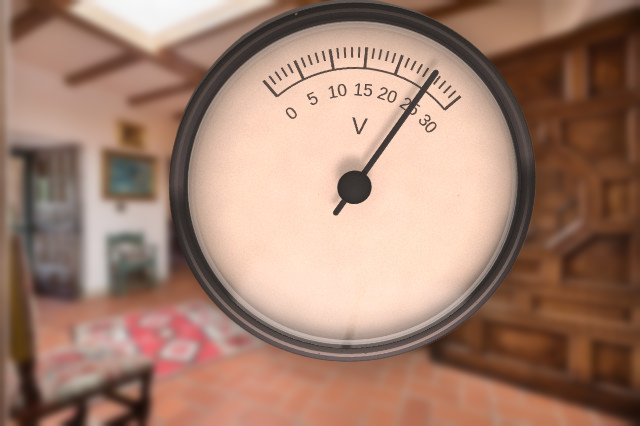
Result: 25 V
